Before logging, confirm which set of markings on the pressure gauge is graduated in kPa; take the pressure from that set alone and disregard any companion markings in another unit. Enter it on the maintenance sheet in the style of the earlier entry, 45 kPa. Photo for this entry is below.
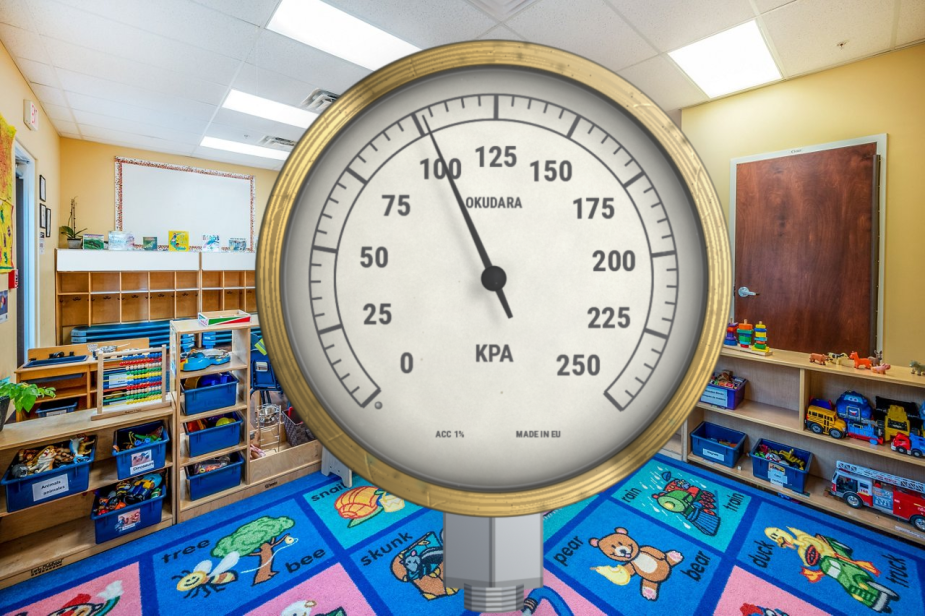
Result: 102.5 kPa
